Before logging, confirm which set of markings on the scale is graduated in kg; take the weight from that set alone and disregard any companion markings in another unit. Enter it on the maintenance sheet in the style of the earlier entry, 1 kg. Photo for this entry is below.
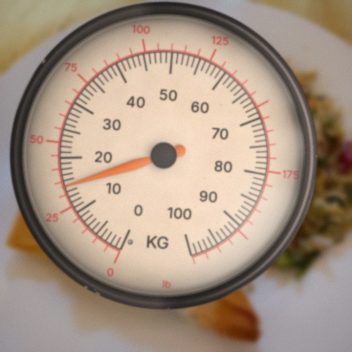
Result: 15 kg
